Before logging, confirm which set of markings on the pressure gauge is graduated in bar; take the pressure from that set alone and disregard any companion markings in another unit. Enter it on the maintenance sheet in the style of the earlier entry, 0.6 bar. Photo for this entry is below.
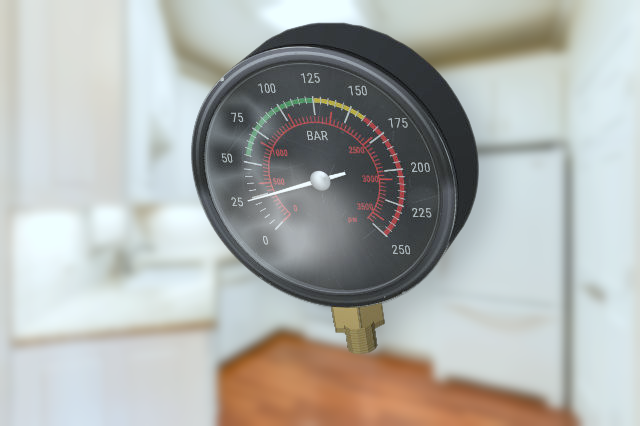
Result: 25 bar
